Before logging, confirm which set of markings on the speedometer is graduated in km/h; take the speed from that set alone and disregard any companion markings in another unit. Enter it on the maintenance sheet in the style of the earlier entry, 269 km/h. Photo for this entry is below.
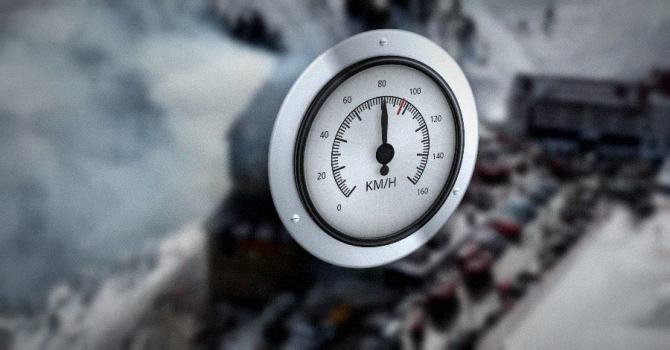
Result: 80 km/h
